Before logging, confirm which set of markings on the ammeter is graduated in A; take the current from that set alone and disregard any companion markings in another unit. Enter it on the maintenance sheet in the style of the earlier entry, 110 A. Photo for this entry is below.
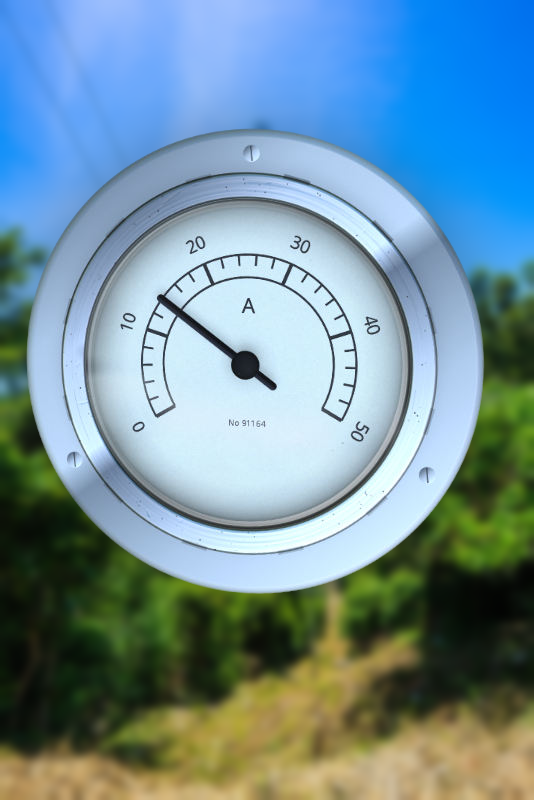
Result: 14 A
